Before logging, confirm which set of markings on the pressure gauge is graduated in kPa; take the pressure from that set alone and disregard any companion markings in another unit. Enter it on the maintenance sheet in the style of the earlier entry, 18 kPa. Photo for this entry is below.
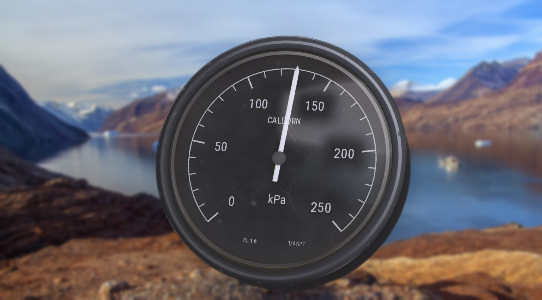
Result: 130 kPa
